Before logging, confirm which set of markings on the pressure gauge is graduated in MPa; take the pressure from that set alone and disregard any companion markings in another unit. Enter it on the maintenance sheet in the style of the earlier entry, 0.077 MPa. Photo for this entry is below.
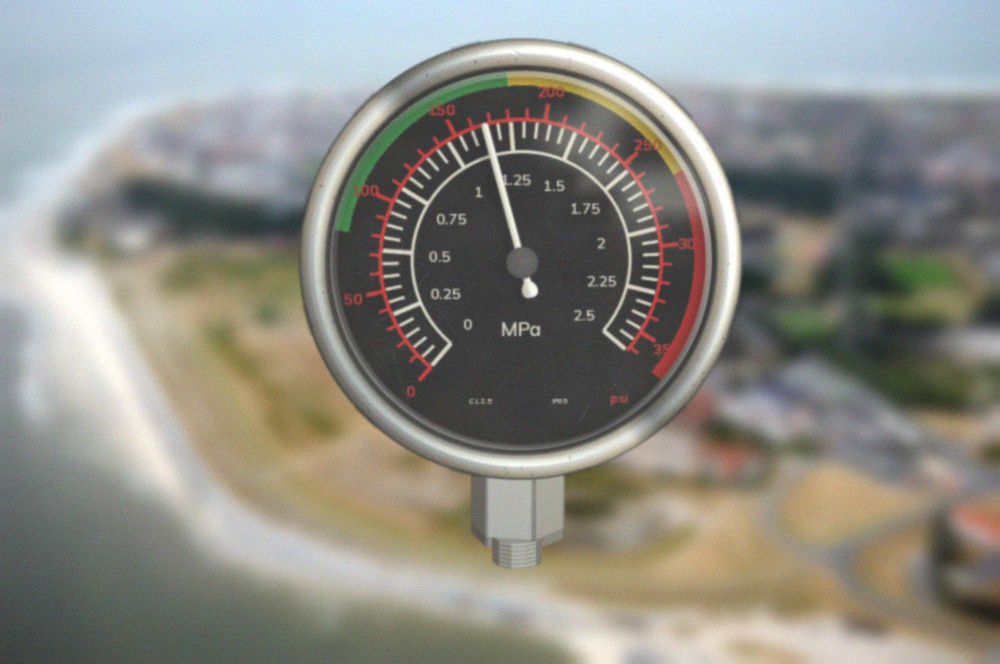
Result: 1.15 MPa
